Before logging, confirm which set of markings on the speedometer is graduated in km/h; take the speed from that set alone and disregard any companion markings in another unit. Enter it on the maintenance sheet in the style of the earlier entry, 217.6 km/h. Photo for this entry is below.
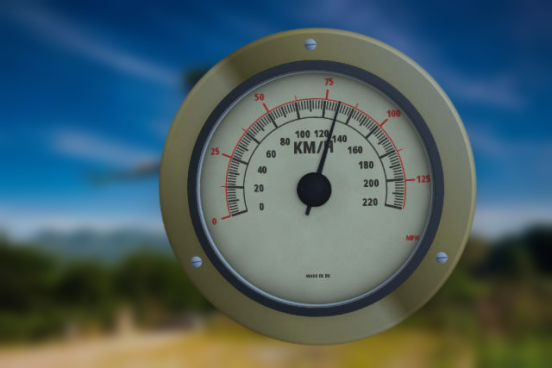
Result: 130 km/h
